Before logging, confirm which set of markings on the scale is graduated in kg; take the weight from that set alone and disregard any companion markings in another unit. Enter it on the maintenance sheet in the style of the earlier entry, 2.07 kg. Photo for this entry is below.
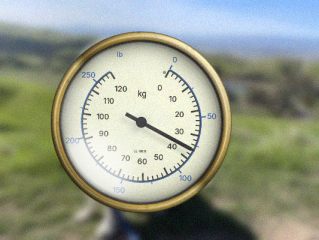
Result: 36 kg
